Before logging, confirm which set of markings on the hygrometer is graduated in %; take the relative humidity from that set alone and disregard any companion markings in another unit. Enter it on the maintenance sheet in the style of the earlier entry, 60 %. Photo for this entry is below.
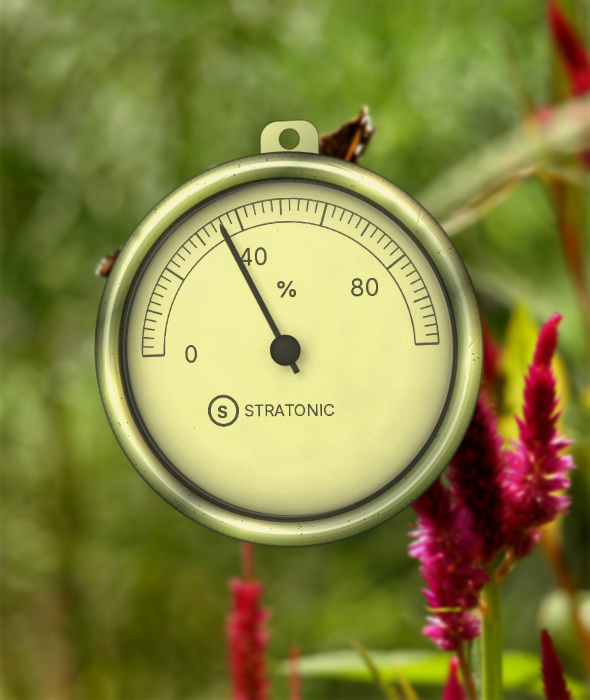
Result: 36 %
